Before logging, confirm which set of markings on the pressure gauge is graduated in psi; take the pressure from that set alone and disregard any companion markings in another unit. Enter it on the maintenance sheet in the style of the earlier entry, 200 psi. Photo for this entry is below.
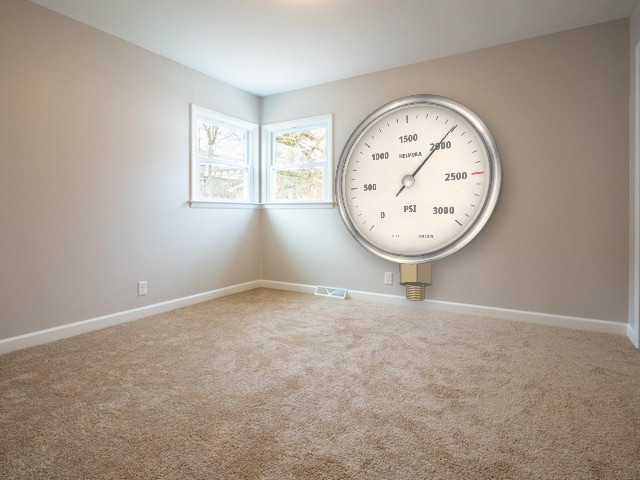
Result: 2000 psi
